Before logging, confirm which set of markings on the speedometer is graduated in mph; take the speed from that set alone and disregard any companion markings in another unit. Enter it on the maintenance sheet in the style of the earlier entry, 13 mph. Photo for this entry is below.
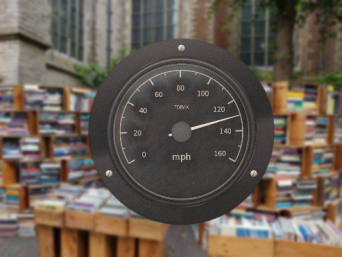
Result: 130 mph
